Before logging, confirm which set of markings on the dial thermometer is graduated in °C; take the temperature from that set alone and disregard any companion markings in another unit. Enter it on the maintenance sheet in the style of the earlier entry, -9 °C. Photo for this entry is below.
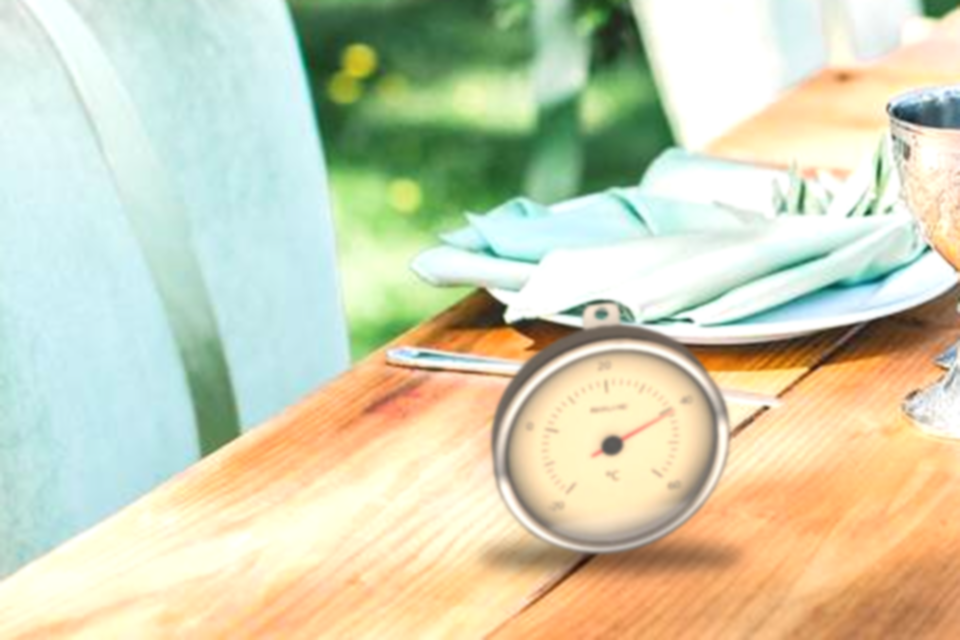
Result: 40 °C
